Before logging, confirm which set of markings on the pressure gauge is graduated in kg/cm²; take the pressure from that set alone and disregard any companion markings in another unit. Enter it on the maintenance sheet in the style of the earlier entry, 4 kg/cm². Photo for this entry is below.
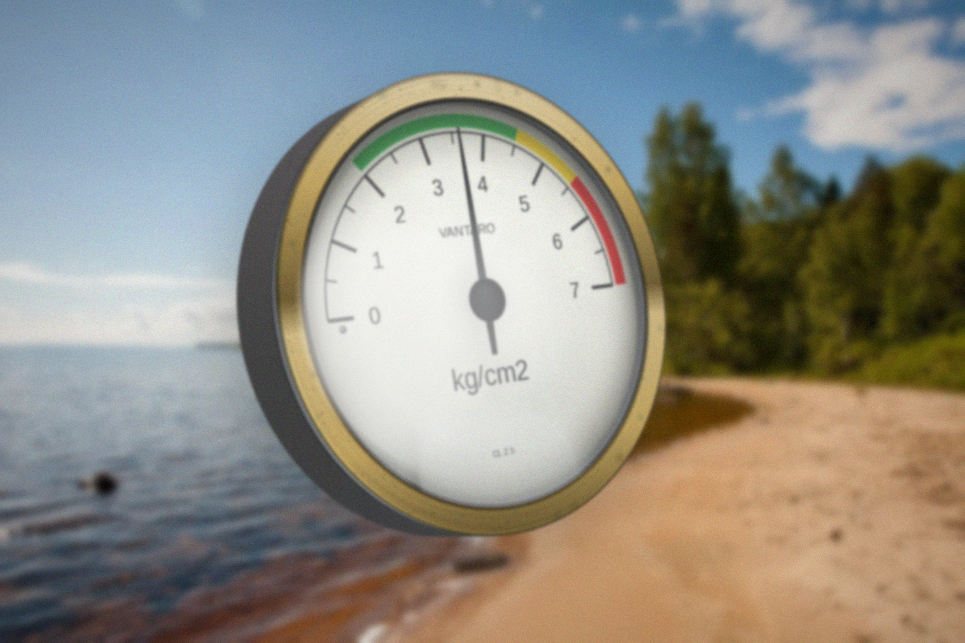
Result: 3.5 kg/cm²
